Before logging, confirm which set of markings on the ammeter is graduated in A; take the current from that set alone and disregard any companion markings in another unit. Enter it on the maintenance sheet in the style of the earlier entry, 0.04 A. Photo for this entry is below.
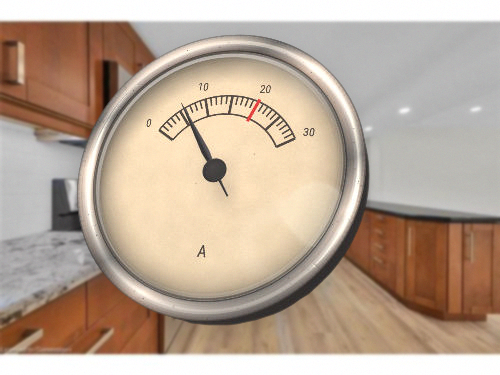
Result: 6 A
